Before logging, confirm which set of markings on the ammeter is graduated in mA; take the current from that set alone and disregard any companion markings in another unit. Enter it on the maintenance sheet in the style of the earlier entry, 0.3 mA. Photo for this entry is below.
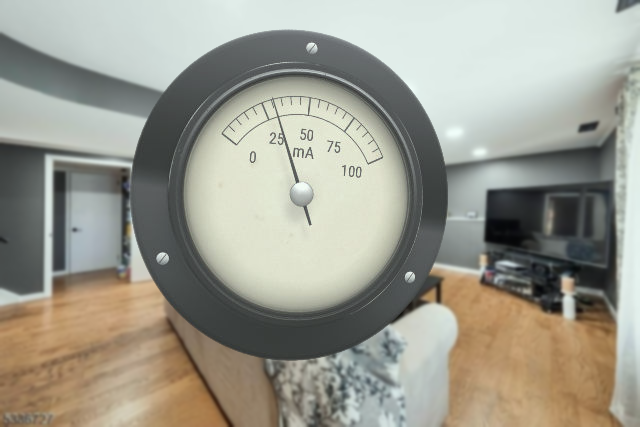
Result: 30 mA
